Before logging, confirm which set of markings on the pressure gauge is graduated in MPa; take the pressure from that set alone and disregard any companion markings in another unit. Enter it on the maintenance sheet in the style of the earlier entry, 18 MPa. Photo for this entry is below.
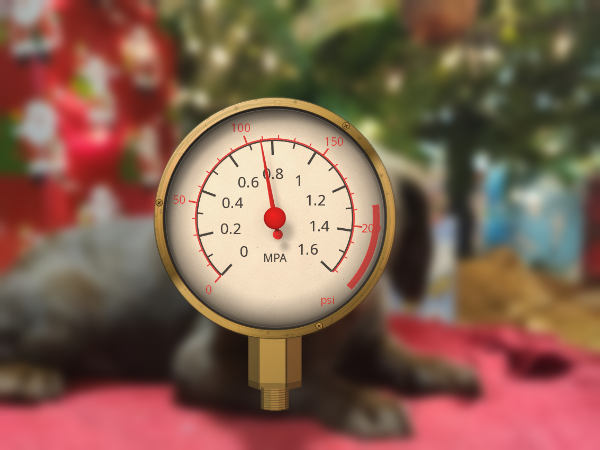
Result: 0.75 MPa
